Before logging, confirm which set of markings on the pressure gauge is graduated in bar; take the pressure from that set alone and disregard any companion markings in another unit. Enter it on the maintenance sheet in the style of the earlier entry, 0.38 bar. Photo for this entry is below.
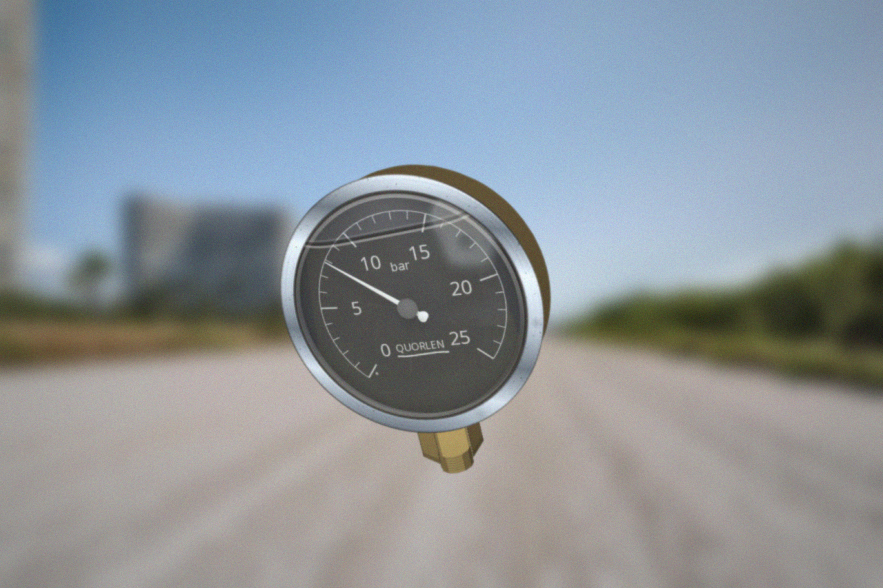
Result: 8 bar
